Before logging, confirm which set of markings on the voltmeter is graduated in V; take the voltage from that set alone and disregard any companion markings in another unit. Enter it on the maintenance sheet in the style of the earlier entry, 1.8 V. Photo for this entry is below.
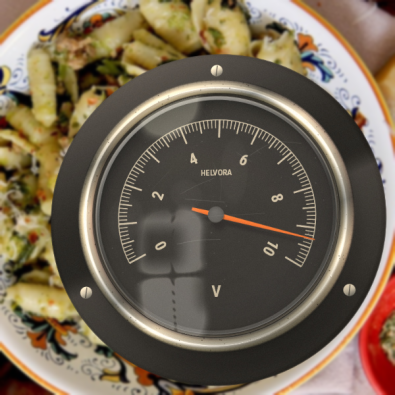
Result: 9.3 V
